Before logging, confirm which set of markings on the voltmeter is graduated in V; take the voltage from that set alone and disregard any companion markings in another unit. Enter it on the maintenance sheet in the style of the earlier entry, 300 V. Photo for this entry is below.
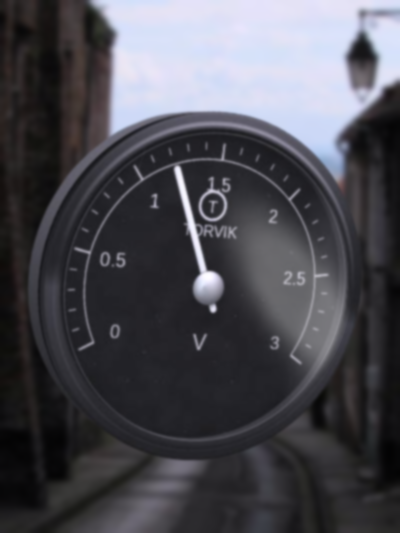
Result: 1.2 V
